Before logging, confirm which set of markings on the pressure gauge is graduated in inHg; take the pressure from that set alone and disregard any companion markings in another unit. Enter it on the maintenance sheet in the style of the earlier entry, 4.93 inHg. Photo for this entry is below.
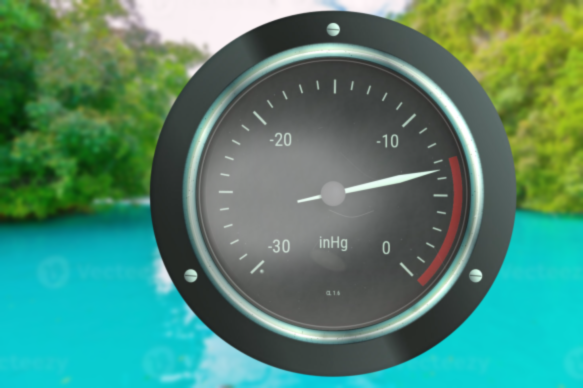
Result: -6.5 inHg
